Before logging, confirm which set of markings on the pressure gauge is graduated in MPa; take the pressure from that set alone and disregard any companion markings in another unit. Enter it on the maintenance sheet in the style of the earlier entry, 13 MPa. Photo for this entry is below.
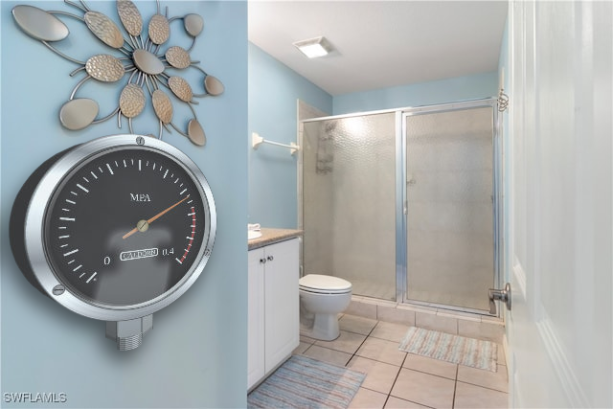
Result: 0.29 MPa
